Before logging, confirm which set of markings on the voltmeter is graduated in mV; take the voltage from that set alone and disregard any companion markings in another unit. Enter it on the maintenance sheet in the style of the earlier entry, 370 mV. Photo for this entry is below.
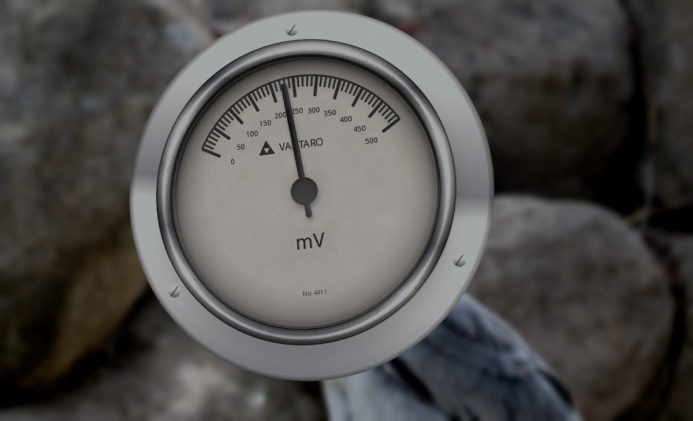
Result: 230 mV
